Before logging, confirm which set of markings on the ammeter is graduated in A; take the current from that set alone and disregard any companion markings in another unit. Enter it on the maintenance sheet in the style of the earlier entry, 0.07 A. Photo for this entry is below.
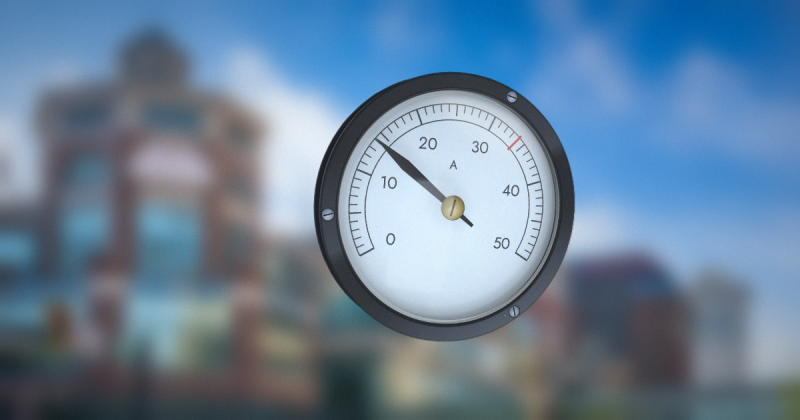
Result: 14 A
